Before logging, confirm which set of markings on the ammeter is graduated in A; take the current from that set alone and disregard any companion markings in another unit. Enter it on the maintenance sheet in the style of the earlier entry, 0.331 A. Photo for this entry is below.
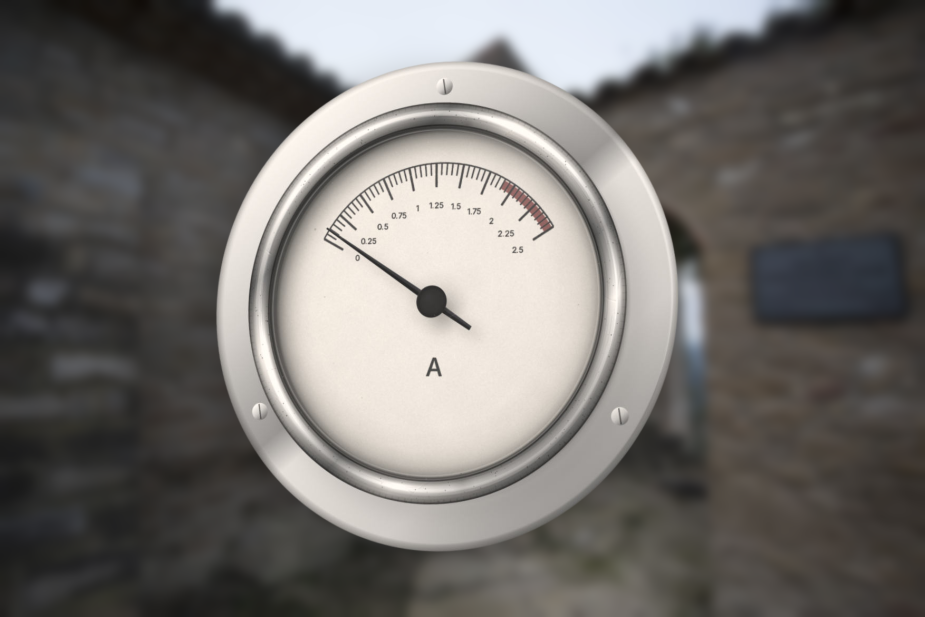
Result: 0.1 A
